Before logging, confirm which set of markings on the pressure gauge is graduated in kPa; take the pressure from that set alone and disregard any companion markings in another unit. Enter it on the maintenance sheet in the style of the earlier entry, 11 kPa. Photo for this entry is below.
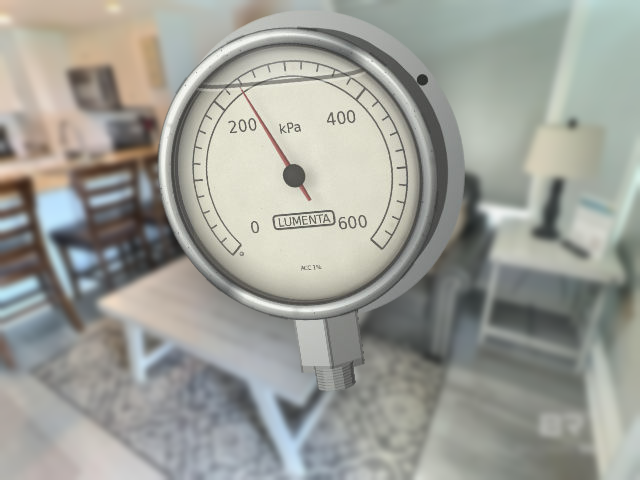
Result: 240 kPa
